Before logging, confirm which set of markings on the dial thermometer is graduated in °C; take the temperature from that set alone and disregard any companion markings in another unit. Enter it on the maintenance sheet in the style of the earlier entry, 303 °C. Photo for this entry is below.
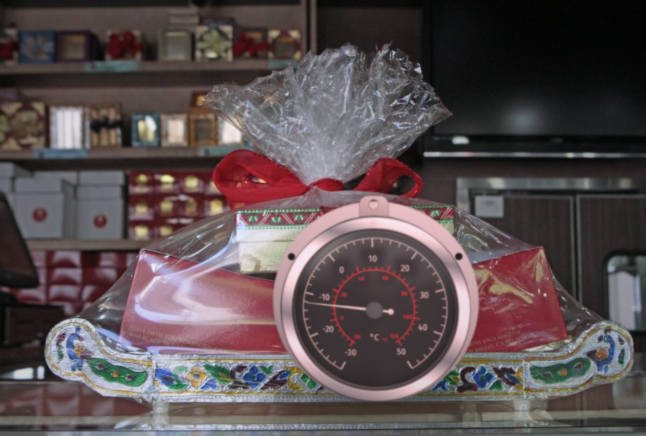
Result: -12 °C
